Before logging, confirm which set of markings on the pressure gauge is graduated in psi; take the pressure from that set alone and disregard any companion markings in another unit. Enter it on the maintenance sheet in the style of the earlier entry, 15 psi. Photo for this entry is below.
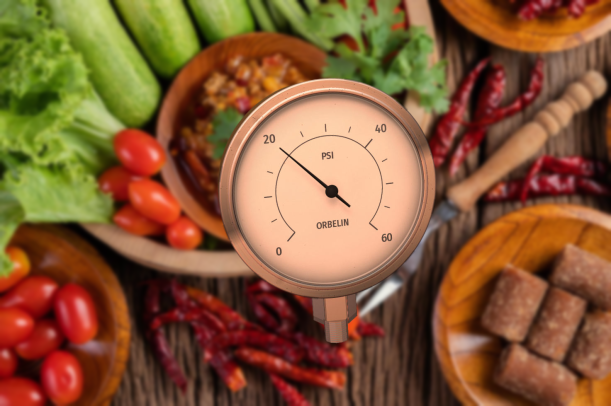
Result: 20 psi
